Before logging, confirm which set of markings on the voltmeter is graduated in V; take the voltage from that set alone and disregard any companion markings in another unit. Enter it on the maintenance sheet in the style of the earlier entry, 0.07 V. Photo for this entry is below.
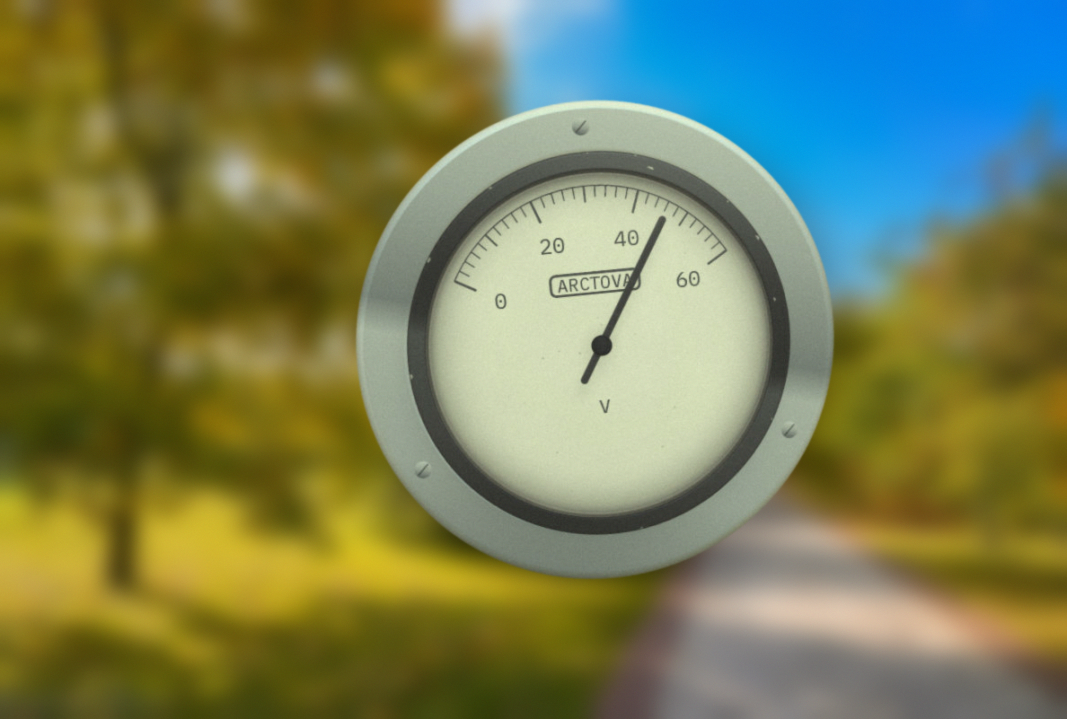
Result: 46 V
